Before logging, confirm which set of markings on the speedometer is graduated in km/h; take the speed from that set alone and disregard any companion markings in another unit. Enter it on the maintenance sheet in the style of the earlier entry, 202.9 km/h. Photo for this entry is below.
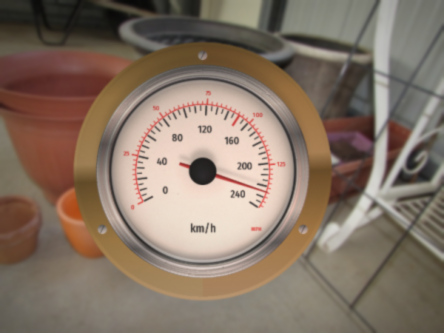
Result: 225 km/h
